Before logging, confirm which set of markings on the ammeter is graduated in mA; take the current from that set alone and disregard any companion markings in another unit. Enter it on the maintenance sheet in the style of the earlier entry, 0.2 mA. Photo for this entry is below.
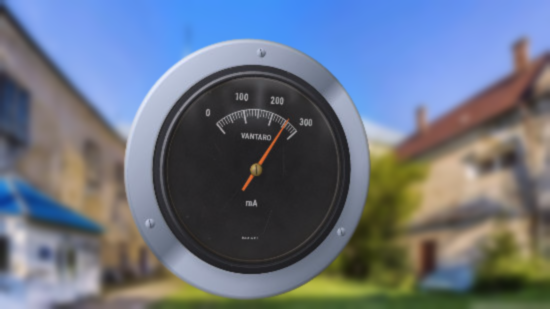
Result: 250 mA
